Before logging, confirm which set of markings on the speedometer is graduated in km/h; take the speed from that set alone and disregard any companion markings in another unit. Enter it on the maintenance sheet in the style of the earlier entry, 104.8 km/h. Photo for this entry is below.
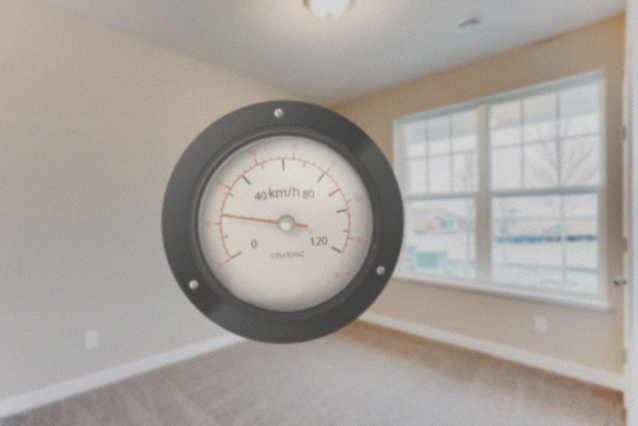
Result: 20 km/h
